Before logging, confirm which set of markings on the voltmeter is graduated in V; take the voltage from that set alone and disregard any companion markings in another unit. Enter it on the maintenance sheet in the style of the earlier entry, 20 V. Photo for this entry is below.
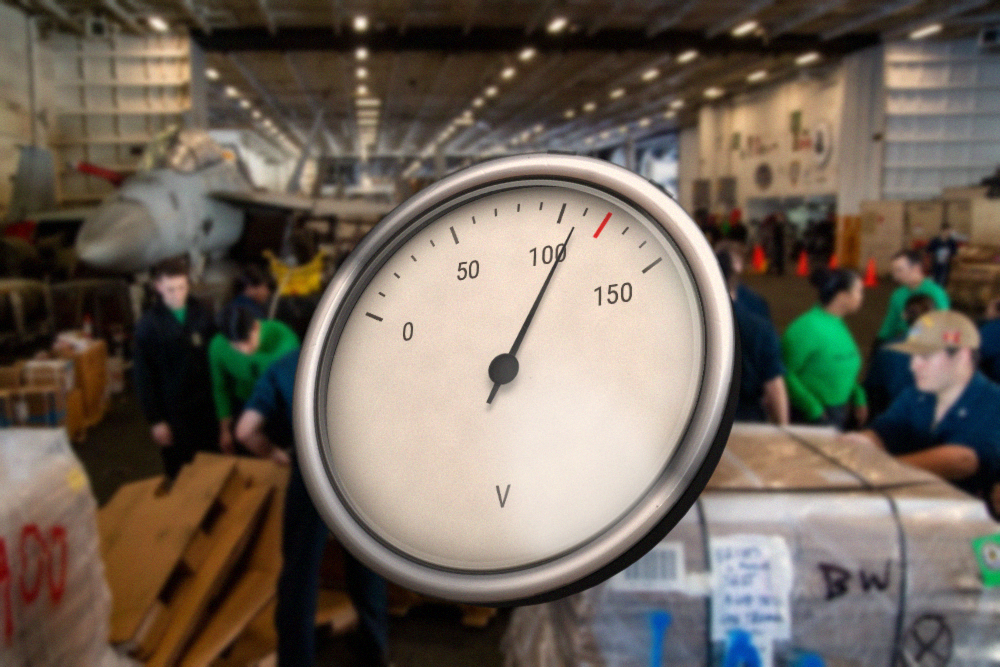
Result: 110 V
